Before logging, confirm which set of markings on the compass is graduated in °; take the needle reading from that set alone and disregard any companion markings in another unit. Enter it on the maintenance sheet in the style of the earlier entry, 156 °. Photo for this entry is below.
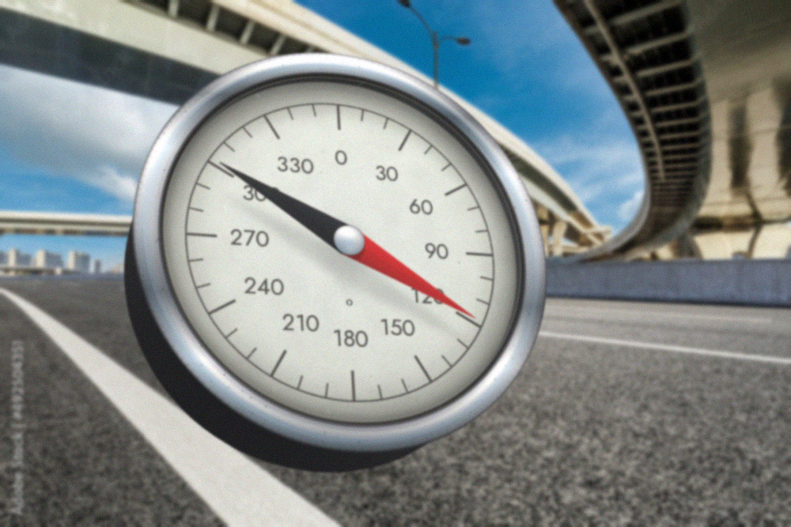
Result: 120 °
